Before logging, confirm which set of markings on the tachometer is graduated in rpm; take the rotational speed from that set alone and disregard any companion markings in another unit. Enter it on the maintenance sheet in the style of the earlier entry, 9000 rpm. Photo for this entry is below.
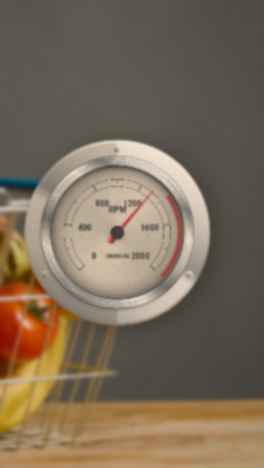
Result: 1300 rpm
